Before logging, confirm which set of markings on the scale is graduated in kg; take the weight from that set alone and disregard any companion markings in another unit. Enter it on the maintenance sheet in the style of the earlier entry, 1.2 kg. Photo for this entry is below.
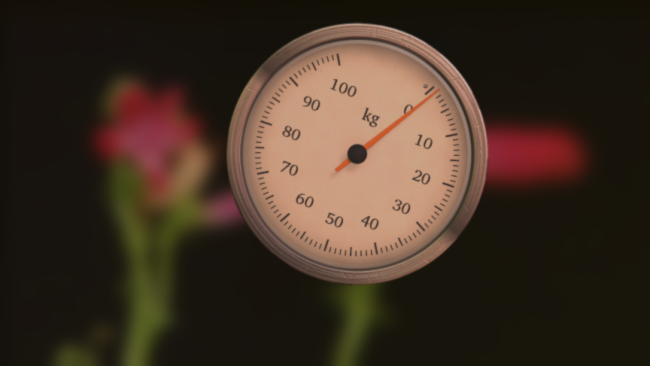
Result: 1 kg
